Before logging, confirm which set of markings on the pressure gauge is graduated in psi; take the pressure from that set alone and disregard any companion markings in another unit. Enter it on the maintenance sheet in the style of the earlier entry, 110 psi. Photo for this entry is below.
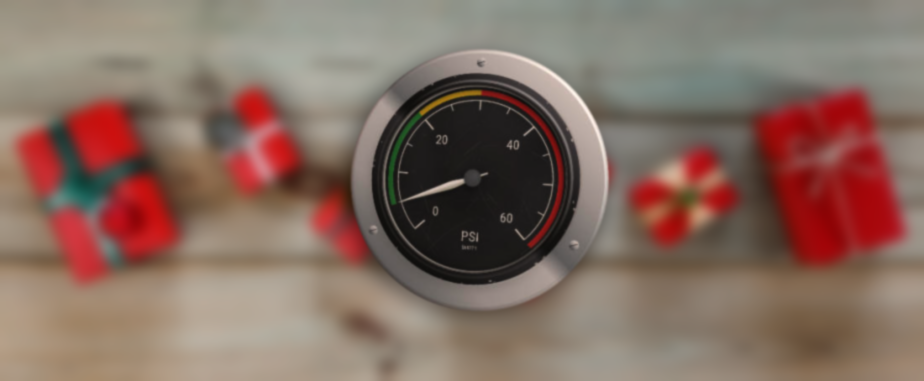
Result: 5 psi
